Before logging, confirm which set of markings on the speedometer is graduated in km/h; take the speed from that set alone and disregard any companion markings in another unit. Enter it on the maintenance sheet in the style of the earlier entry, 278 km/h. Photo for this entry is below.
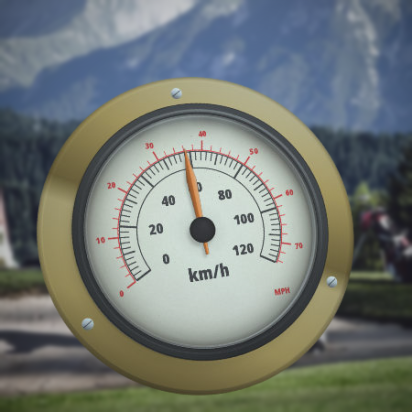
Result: 58 km/h
